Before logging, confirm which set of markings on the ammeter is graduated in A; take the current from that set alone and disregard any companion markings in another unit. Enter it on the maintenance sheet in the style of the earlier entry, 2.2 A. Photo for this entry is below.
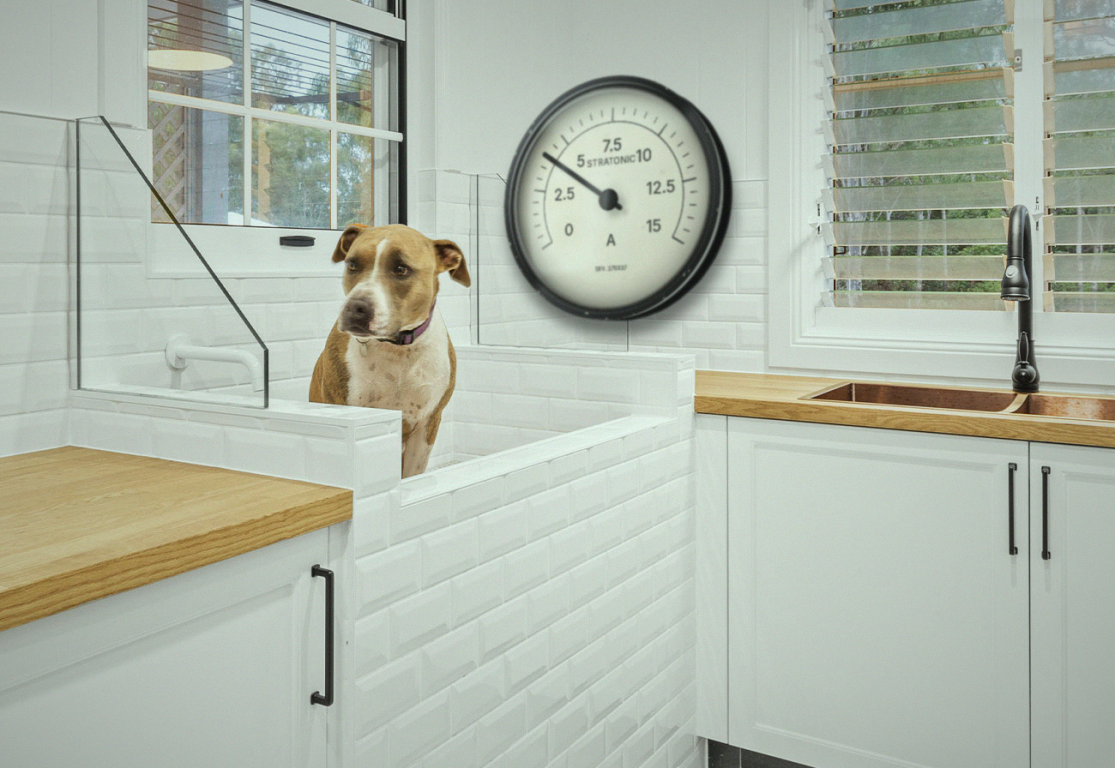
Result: 4 A
